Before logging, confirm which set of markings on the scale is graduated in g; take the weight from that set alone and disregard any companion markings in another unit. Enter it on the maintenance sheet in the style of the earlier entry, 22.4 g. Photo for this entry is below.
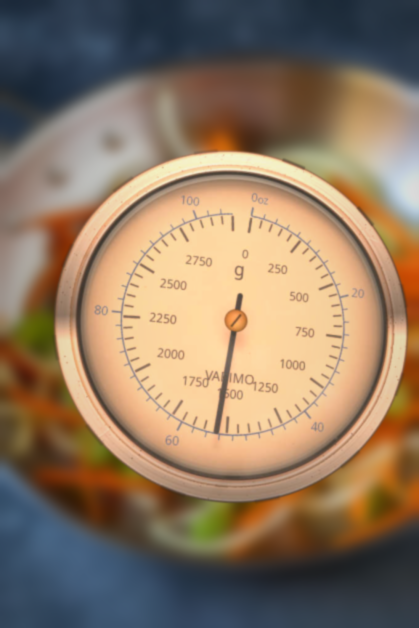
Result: 1550 g
